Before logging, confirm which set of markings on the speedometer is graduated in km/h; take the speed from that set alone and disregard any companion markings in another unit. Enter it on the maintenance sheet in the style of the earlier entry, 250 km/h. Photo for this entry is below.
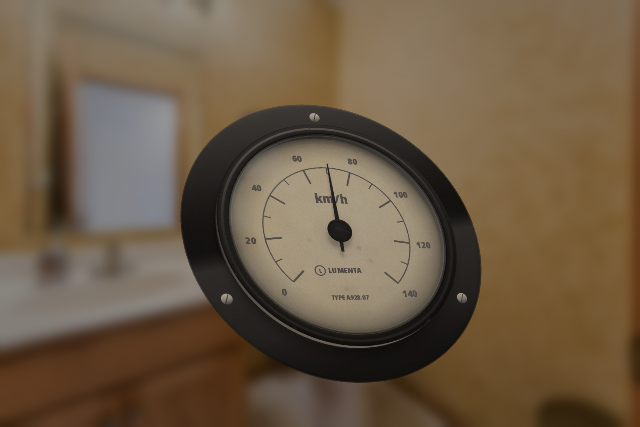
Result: 70 km/h
